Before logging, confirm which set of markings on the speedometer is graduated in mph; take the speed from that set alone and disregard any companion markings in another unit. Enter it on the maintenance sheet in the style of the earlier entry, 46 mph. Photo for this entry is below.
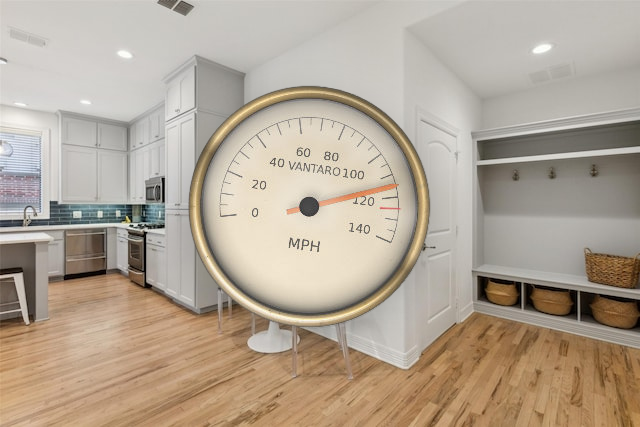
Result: 115 mph
